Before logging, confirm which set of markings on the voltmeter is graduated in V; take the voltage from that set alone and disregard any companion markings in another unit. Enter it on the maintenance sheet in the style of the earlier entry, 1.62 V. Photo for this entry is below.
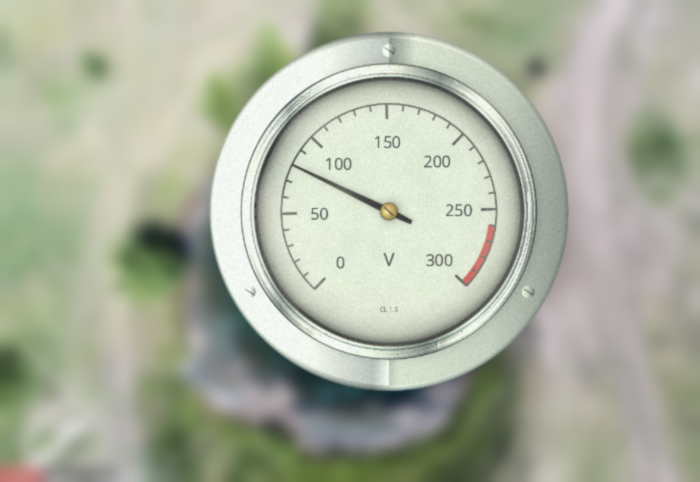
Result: 80 V
